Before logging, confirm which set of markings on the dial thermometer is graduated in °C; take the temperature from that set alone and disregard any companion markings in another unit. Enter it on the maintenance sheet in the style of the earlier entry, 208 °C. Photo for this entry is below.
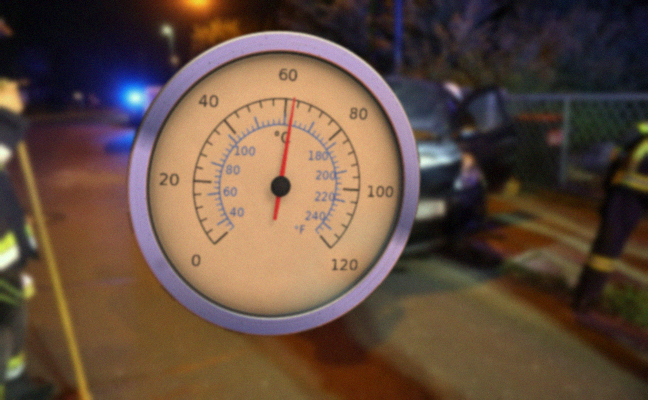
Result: 62 °C
